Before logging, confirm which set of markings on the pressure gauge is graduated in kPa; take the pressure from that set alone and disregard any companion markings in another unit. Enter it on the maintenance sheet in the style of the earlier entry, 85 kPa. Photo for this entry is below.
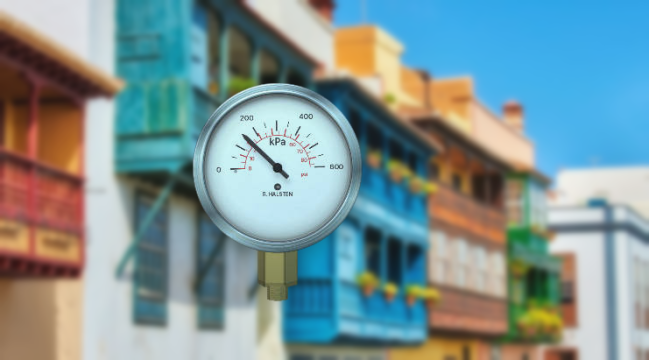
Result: 150 kPa
